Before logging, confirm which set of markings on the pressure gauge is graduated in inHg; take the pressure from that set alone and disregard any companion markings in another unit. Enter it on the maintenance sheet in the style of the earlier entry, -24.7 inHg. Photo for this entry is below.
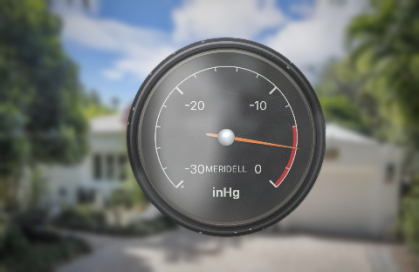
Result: -4 inHg
